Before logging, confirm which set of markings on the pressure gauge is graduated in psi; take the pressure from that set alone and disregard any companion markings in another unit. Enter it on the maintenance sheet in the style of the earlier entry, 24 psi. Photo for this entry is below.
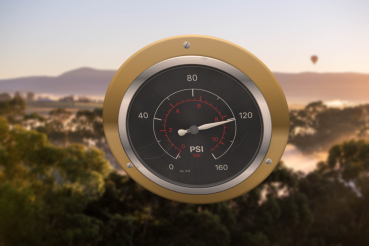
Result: 120 psi
